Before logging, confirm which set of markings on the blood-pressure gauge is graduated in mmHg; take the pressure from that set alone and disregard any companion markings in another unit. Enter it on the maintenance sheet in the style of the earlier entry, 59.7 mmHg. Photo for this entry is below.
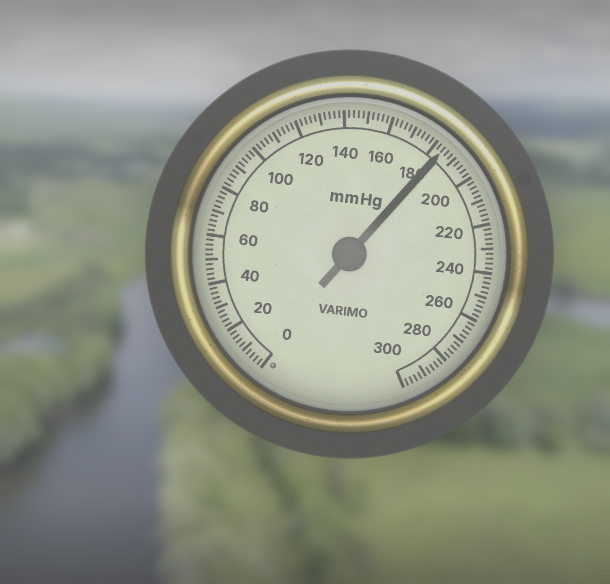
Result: 184 mmHg
